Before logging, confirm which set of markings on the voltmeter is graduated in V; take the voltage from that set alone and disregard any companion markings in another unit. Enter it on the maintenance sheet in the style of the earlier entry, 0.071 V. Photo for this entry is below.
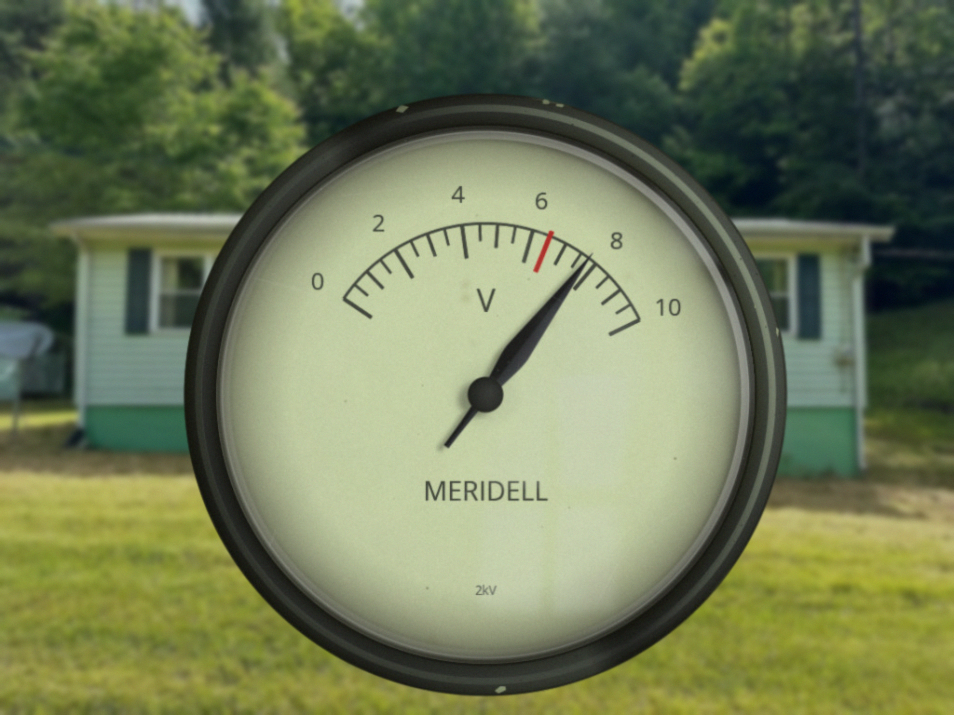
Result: 7.75 V
